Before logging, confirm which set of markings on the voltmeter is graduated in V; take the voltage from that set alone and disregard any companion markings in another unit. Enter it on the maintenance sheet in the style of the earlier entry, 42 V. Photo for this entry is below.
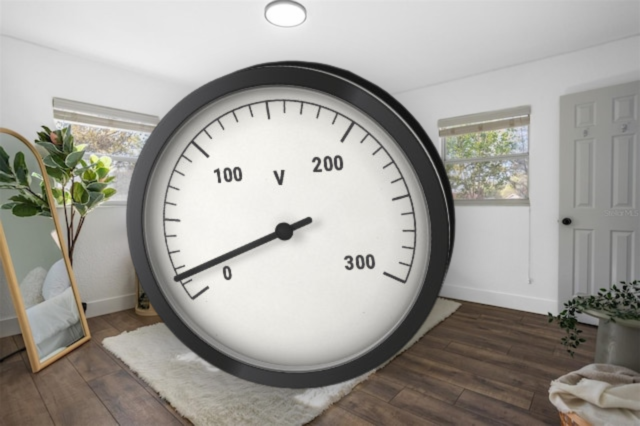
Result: 15 V
